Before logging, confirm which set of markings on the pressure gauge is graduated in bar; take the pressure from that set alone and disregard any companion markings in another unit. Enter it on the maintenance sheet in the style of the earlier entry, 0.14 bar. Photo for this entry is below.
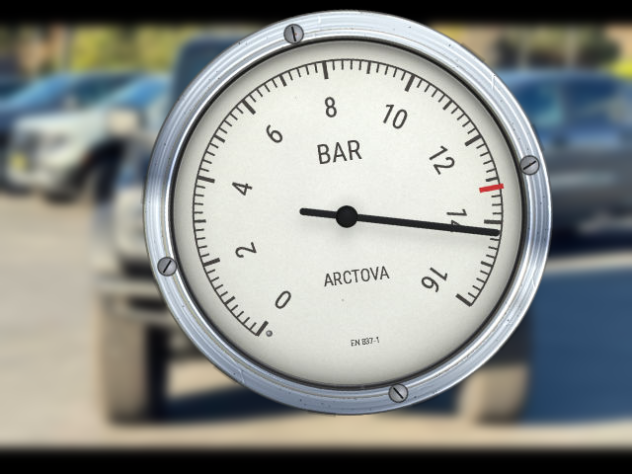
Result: 14.2 bar
